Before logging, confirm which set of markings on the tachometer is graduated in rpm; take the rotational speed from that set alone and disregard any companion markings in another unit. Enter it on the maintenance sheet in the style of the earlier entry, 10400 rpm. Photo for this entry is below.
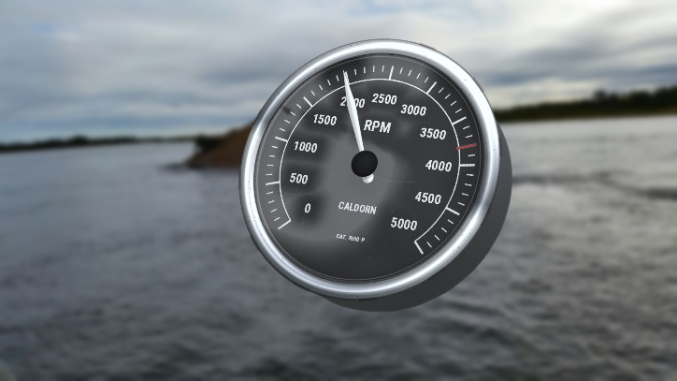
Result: 2000 rpm
